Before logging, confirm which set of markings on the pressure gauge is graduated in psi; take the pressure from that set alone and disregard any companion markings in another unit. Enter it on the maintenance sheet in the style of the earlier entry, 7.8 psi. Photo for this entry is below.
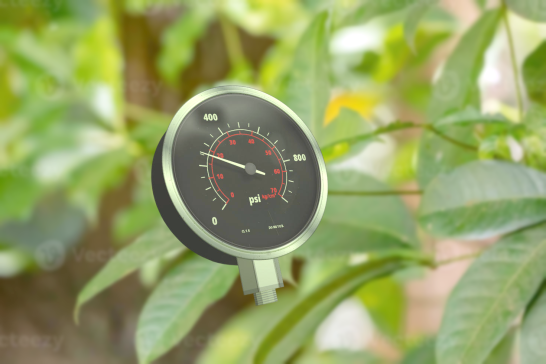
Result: 250 psi
